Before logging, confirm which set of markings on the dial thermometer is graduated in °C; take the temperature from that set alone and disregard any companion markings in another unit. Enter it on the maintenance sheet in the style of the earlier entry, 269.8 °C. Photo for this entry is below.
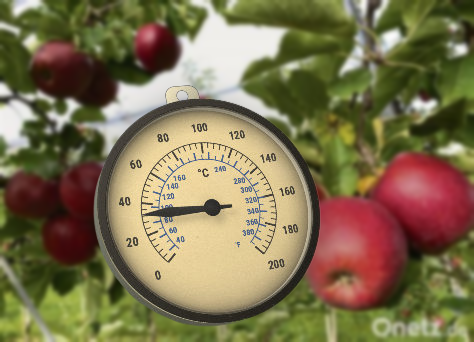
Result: 32 °C
